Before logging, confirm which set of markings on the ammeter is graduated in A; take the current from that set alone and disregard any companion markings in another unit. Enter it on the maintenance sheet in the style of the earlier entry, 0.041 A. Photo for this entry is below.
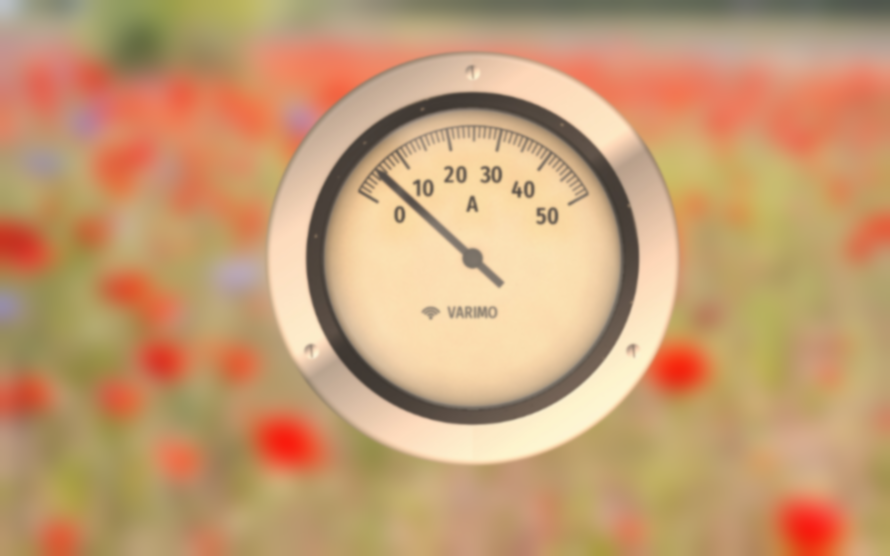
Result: 5 A
